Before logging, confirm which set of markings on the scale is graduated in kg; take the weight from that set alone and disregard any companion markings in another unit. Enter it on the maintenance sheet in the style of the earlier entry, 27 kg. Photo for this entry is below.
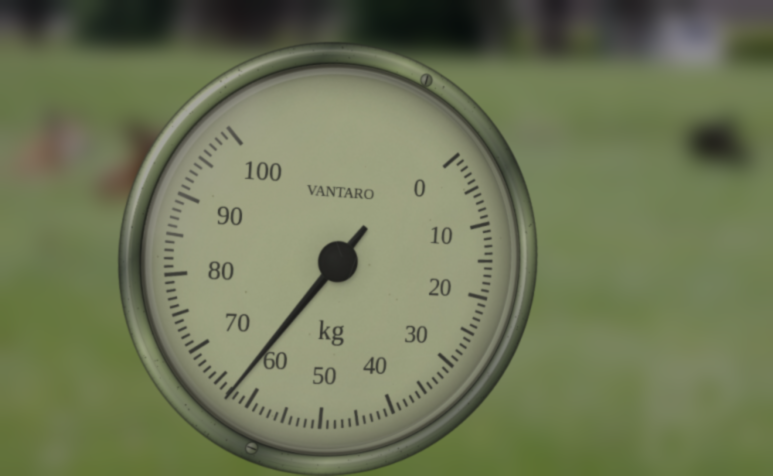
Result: 63 kg
